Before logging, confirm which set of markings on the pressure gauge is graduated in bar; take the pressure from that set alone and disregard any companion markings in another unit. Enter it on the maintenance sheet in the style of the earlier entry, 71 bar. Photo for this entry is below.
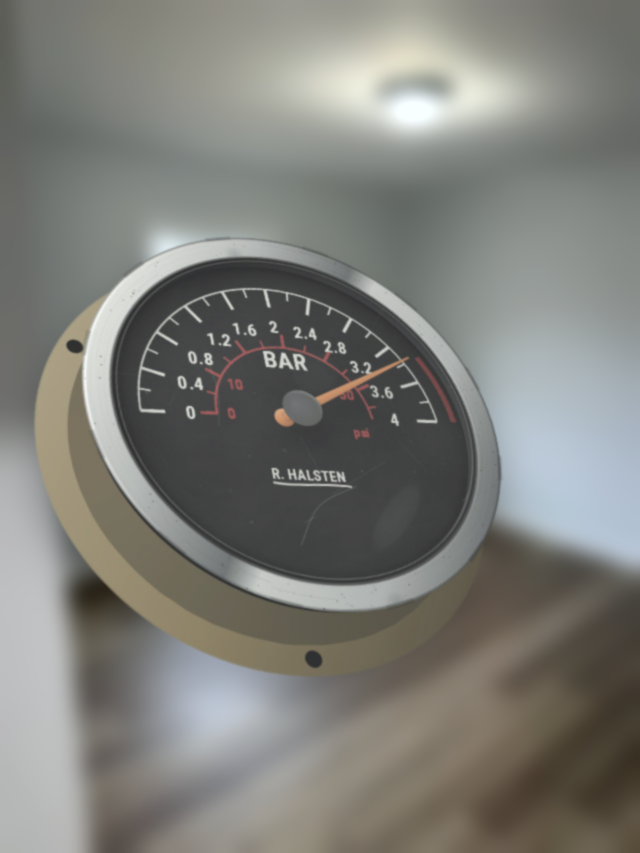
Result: 3.4 bar
